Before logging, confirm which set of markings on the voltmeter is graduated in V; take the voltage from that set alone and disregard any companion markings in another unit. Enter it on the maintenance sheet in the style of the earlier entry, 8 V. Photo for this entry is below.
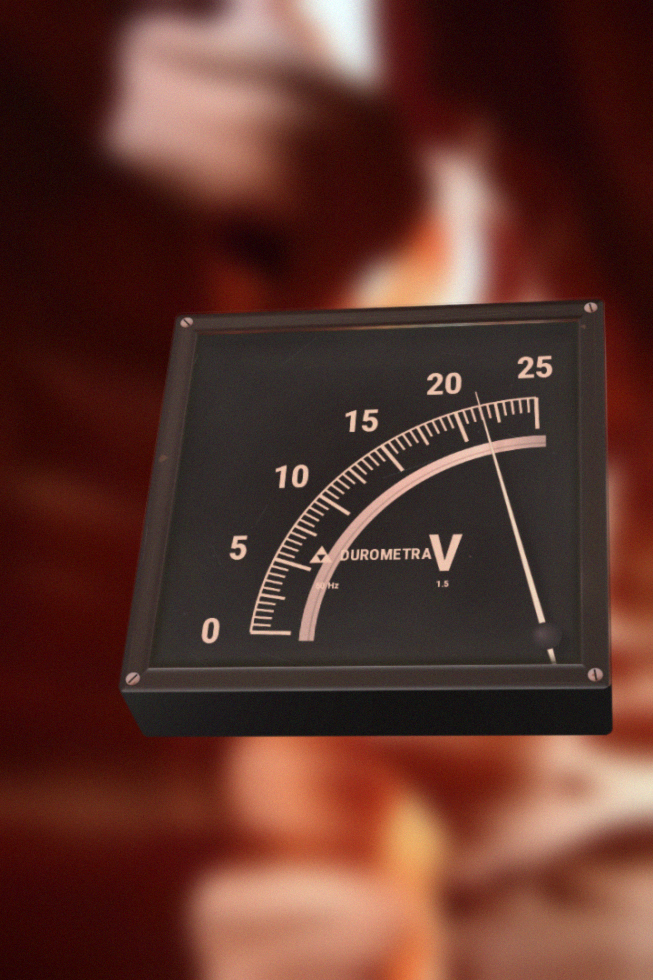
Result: 21.5 V
